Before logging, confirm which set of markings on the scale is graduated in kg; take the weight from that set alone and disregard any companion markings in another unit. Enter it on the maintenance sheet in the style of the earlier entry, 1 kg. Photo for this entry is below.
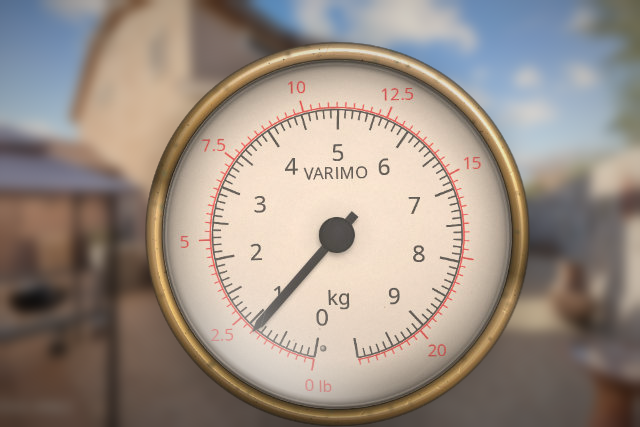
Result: 0.9 kg
